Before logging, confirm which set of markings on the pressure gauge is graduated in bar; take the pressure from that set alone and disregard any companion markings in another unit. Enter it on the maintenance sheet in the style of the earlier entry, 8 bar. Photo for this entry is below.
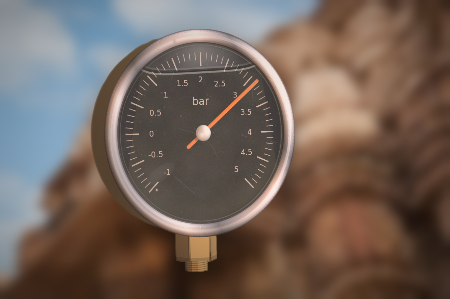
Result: 3.1 bar
